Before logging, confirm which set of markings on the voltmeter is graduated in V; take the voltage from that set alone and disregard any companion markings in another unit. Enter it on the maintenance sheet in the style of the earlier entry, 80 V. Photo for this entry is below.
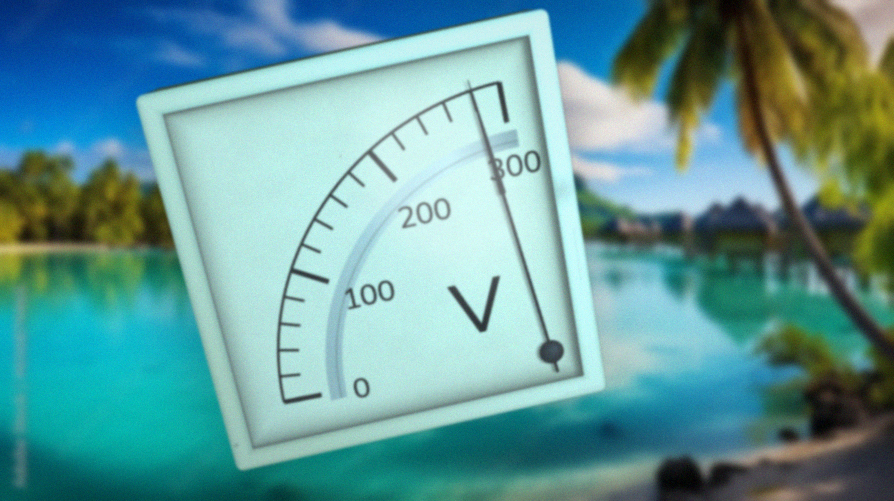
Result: 280 V
